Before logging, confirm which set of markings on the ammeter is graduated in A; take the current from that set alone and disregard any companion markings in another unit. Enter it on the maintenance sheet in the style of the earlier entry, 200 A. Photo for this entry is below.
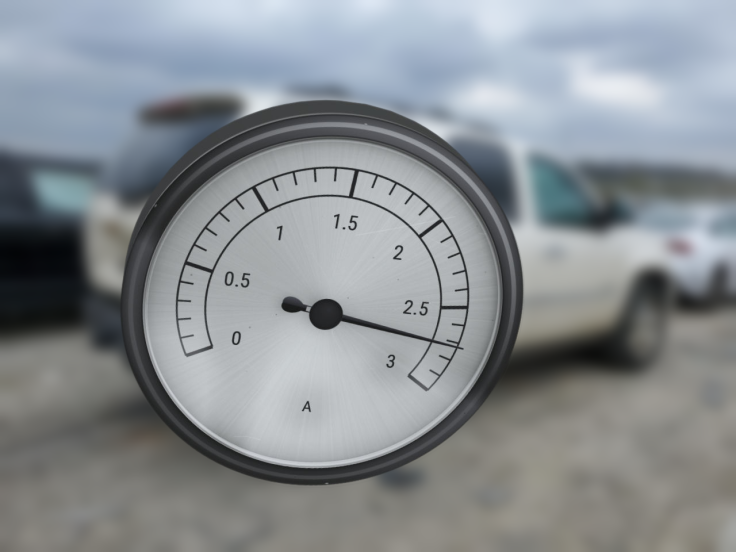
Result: 2.7 A
